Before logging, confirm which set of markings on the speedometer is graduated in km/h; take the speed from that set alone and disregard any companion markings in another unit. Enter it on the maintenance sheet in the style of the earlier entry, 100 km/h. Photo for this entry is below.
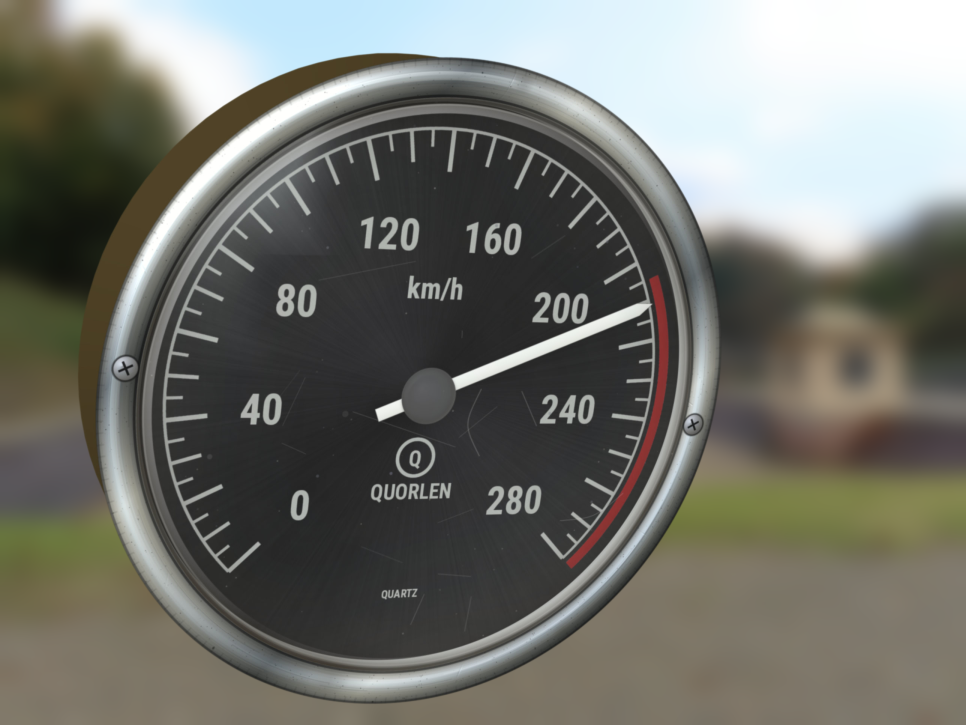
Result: 210 km/h
